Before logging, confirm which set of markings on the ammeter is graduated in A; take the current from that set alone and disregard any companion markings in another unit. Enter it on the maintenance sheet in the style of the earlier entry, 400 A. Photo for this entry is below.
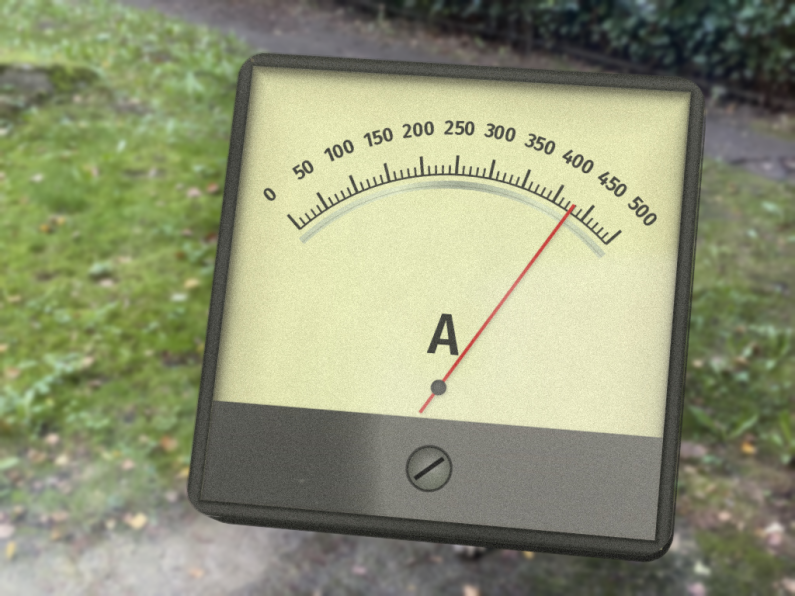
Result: 430 A
